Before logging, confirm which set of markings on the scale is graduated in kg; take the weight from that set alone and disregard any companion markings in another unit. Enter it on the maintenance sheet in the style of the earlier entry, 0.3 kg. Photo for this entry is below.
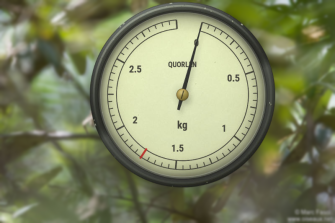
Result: 0 kg
